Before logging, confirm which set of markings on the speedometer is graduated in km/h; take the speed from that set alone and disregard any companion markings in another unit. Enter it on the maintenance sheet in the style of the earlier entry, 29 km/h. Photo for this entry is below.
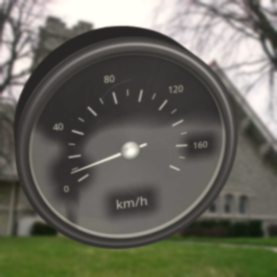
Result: 10 km/h
